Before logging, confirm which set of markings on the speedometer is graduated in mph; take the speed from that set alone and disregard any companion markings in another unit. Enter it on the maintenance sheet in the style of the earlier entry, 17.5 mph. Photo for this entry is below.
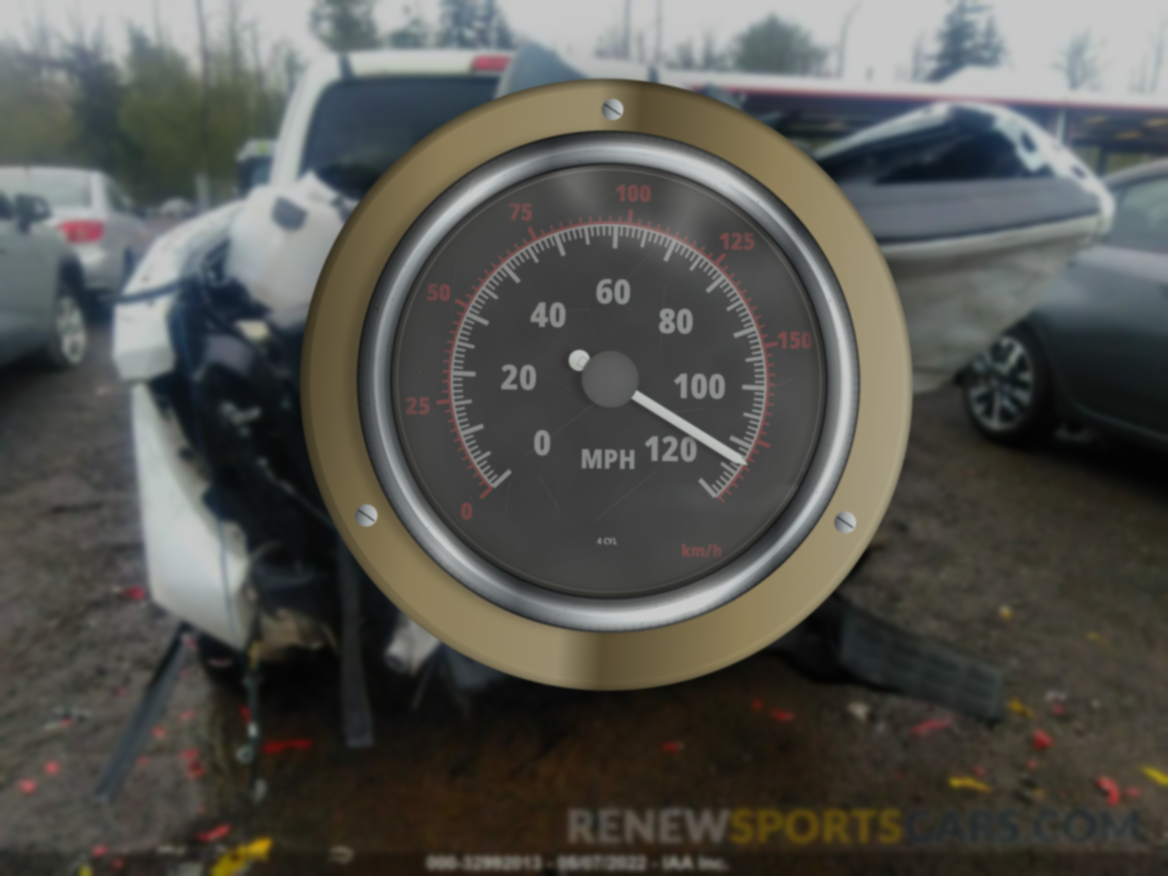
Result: 113 mph
